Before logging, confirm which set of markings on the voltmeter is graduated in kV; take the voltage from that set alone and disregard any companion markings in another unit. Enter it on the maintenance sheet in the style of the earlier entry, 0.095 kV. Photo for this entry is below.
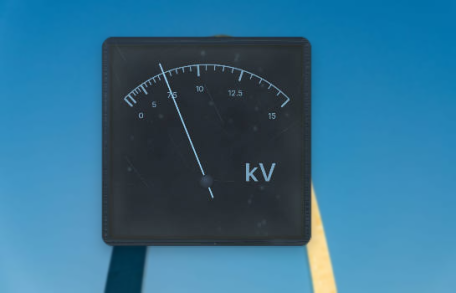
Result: 7.5 kV
